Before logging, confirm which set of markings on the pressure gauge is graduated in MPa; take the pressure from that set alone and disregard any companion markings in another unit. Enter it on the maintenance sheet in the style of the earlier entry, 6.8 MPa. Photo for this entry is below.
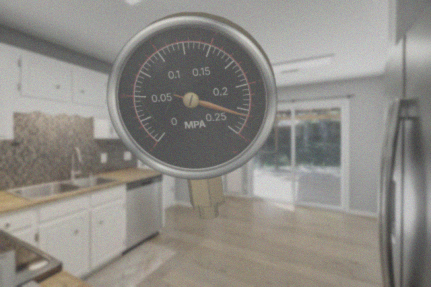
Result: 0.23 MPa
